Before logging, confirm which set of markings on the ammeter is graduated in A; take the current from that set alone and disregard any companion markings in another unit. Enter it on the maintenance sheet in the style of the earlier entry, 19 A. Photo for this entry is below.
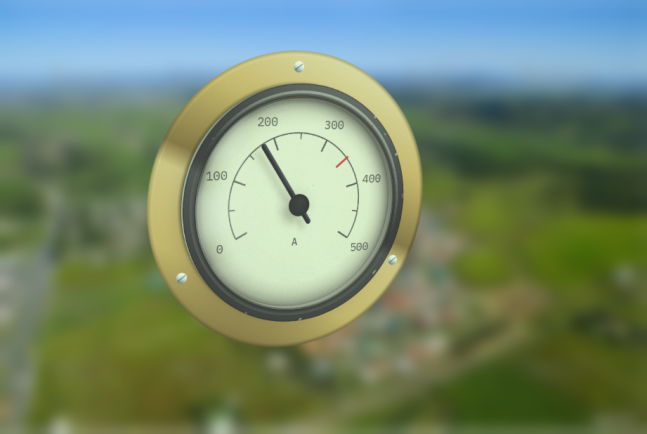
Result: 175 A
